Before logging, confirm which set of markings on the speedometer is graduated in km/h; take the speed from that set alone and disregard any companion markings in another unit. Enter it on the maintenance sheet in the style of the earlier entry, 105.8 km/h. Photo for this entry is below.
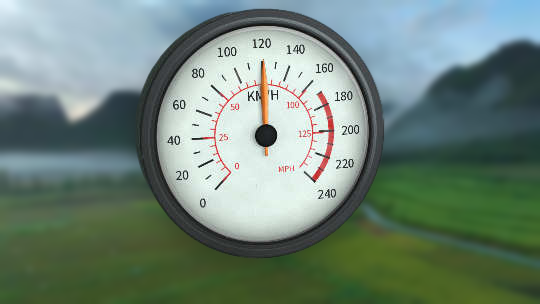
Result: 120 km/h
